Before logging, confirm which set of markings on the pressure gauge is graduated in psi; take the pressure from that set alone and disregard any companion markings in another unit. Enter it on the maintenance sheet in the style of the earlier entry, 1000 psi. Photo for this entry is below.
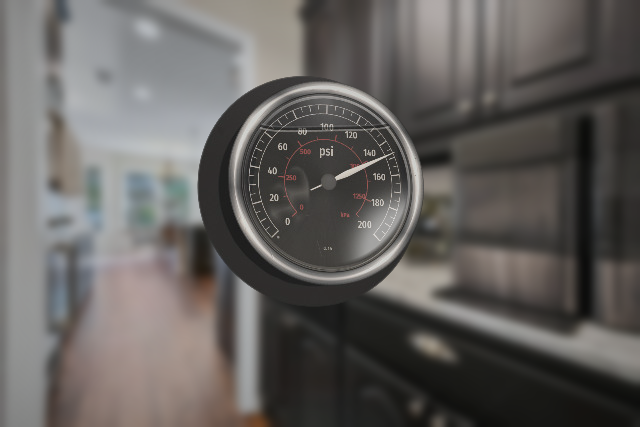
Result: 147.5 psi
